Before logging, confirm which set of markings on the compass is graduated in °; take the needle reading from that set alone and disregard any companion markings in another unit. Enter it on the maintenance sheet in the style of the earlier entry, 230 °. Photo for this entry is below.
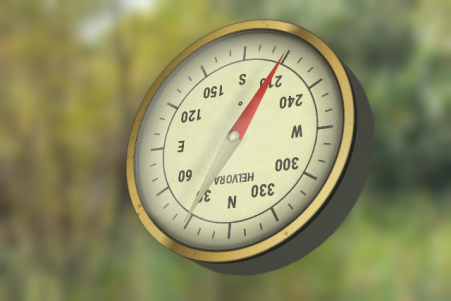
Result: 210 °
